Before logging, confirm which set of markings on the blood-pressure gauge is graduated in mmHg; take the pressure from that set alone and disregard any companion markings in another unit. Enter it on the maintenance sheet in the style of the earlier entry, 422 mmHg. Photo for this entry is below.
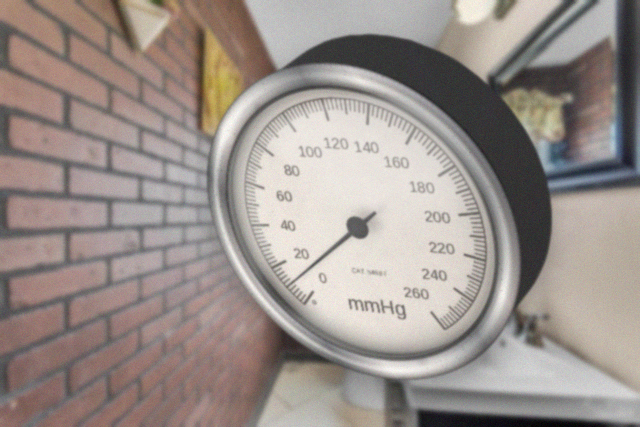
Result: 10 mmHg
